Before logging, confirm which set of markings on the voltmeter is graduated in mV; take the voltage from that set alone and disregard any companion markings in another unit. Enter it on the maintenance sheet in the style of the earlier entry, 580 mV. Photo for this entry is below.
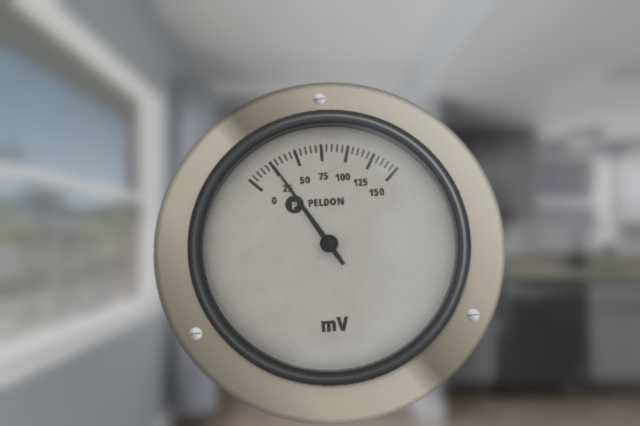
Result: 25 mV
